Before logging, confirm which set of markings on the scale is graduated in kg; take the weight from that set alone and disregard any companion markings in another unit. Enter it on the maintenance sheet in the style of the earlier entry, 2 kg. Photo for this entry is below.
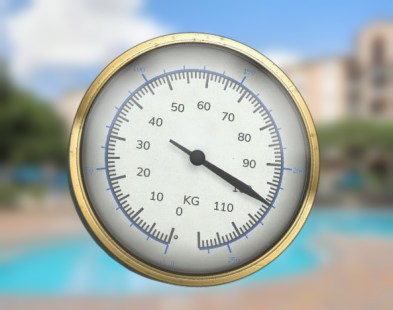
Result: 100 kg
